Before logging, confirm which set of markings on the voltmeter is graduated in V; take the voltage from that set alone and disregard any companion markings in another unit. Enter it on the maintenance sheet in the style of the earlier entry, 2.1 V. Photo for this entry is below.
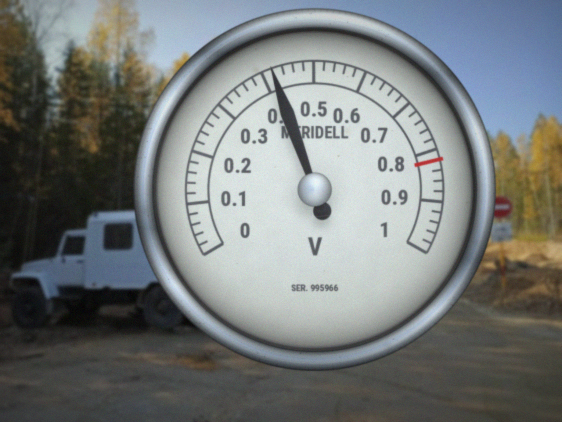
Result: 0.42 V
